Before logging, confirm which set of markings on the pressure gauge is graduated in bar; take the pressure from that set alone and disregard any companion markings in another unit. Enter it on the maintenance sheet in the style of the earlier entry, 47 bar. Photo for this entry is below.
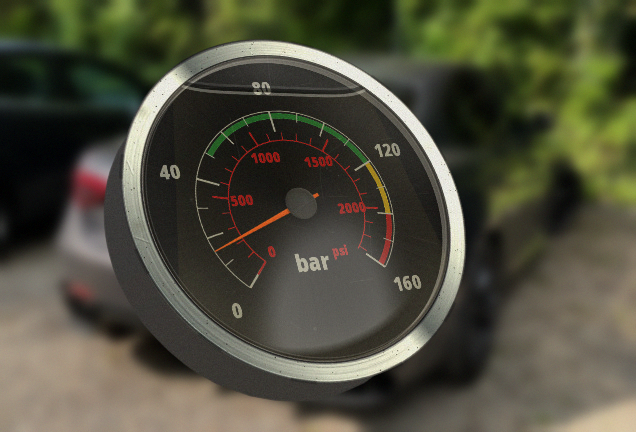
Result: 15 bar
